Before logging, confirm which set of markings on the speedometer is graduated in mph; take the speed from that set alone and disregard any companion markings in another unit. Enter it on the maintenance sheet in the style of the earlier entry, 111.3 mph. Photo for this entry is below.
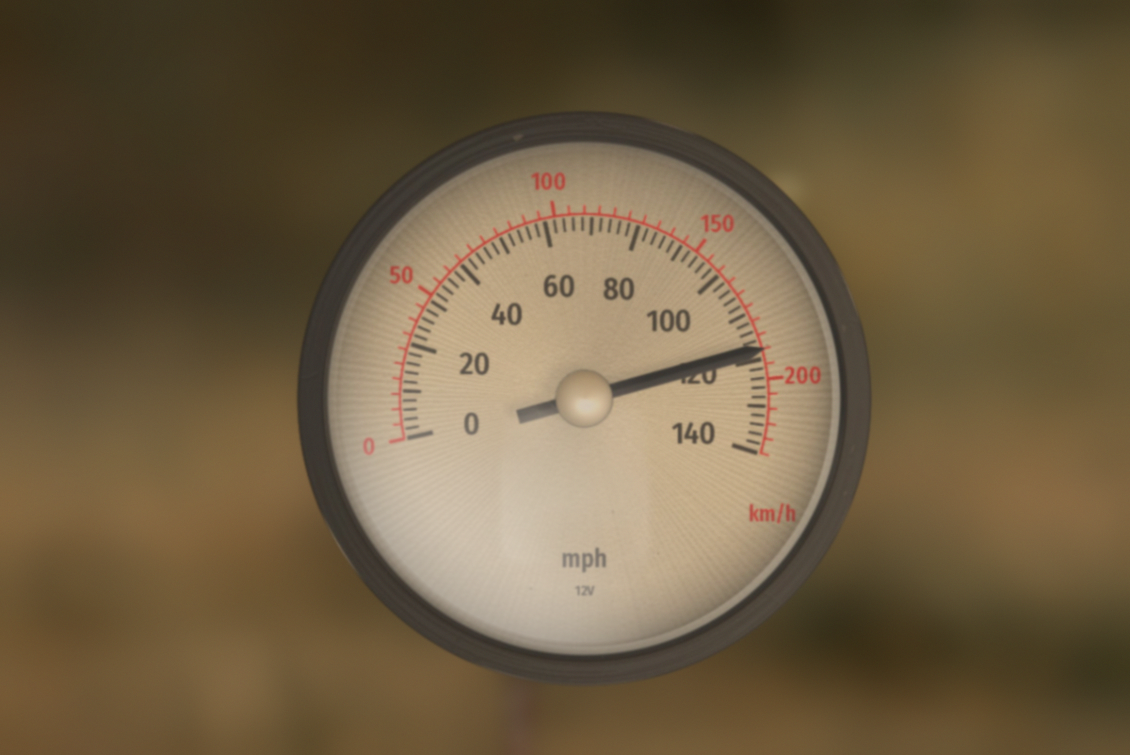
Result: 118 mph
